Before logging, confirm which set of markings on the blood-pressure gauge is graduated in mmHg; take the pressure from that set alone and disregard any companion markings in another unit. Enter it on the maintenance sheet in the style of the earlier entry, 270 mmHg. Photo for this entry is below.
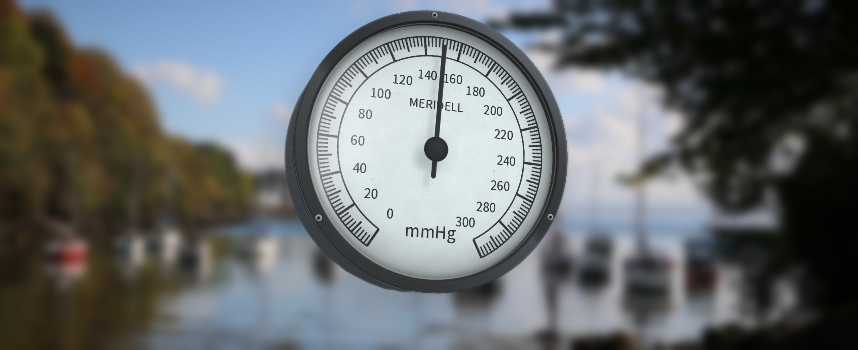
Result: 150 mmHg
